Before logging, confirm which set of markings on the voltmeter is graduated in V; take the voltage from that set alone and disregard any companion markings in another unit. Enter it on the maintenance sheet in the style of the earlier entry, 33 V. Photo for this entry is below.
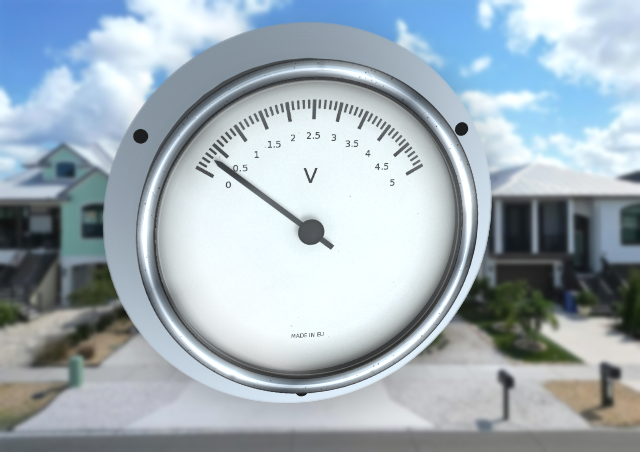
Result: 0.3 V
